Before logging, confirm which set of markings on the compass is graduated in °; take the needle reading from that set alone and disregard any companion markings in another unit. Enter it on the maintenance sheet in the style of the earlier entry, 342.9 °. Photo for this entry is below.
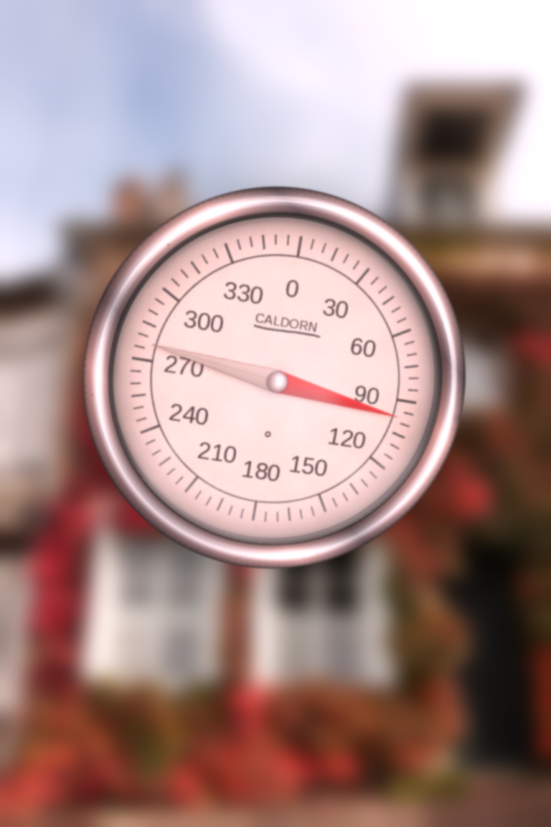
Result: 97.5 °
